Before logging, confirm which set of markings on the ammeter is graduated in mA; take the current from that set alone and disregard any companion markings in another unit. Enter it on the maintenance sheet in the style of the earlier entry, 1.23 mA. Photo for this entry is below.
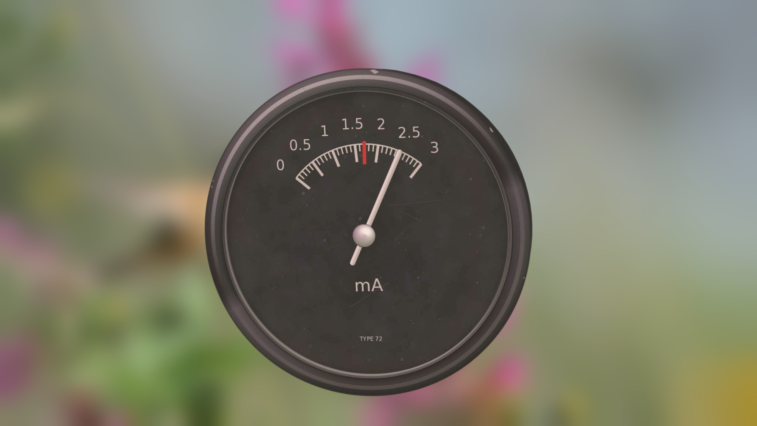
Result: 2.5 mA
